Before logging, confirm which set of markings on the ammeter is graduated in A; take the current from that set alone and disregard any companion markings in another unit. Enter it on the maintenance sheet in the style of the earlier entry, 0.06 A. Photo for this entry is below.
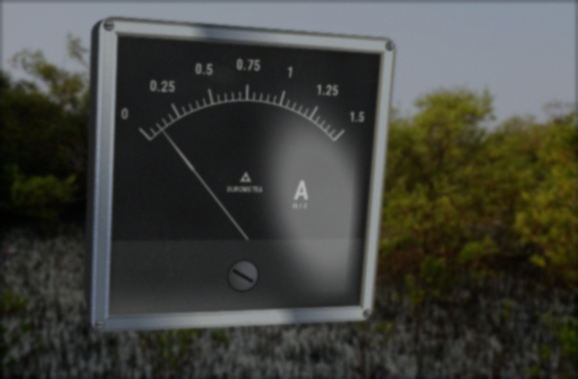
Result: 0.1 A
